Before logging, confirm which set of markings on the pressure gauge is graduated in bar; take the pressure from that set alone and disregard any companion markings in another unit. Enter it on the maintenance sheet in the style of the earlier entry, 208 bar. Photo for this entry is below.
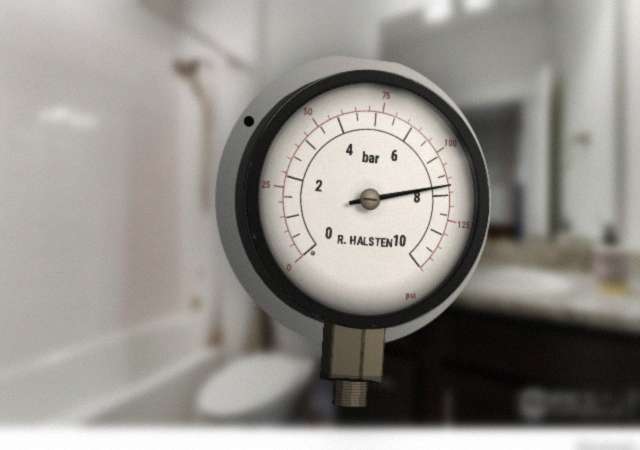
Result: 7.75 bar
